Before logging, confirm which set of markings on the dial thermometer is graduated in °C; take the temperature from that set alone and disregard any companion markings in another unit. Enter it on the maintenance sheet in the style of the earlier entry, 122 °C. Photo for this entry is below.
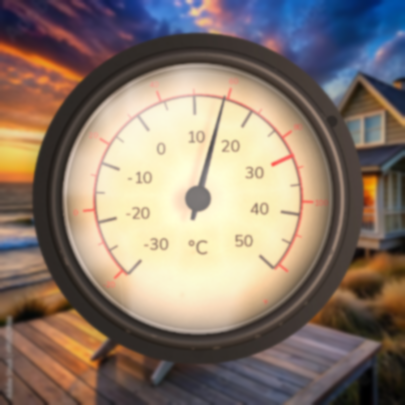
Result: 15 °C
